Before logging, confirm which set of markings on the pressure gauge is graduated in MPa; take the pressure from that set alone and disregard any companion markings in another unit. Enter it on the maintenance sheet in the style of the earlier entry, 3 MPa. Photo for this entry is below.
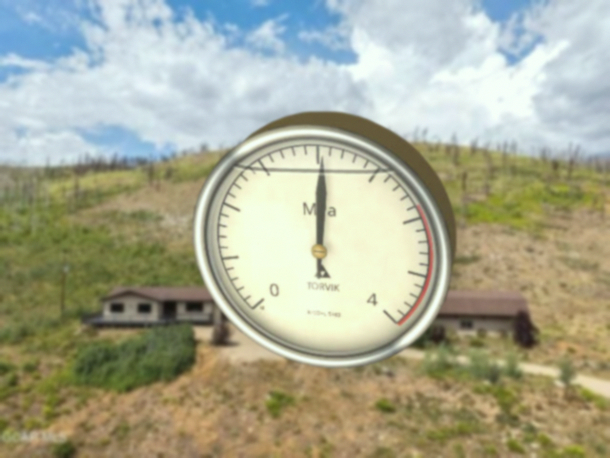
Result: 2.05 MPa
